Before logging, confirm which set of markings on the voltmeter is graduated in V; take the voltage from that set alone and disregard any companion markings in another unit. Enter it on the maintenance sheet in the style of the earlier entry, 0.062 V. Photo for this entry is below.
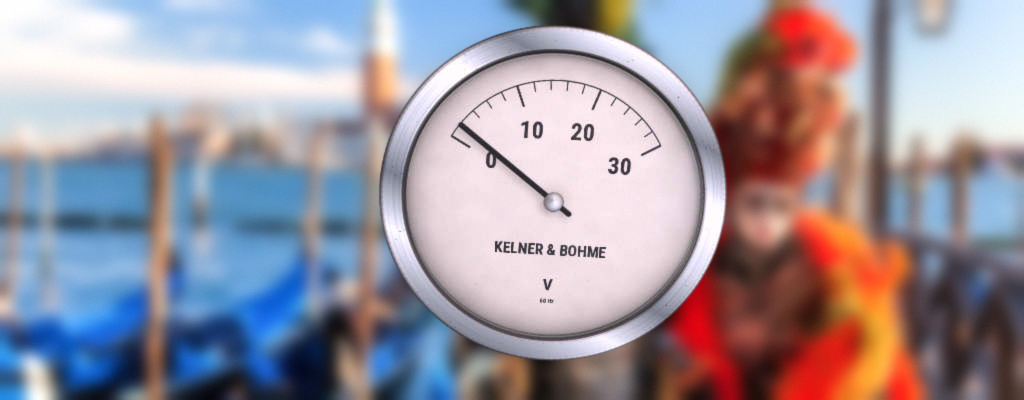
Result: 2 V
